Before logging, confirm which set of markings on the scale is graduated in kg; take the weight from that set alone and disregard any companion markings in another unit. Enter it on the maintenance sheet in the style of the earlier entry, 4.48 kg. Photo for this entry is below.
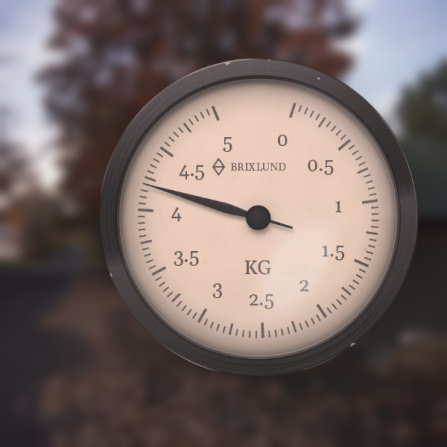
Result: 4.2 kg
